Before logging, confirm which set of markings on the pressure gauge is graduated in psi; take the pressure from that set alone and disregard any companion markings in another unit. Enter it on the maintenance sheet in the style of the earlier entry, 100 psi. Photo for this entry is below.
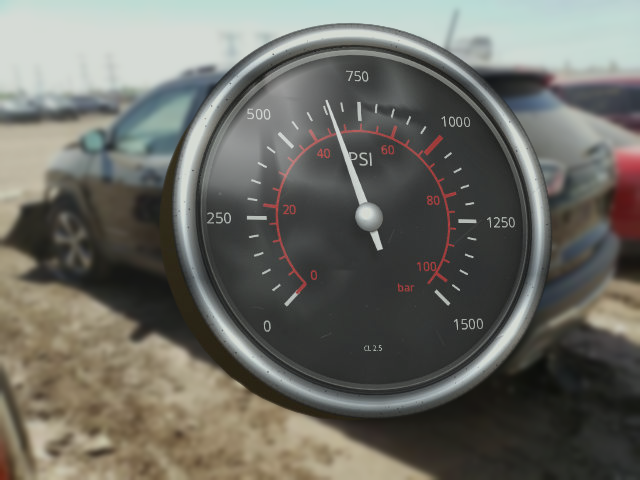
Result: 650 psi
